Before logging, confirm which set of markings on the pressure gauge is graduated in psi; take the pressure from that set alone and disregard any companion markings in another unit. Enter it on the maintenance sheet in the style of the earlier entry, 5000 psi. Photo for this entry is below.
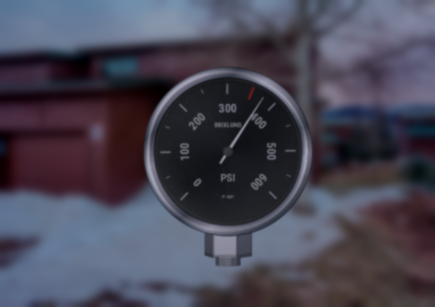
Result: 375 psi
